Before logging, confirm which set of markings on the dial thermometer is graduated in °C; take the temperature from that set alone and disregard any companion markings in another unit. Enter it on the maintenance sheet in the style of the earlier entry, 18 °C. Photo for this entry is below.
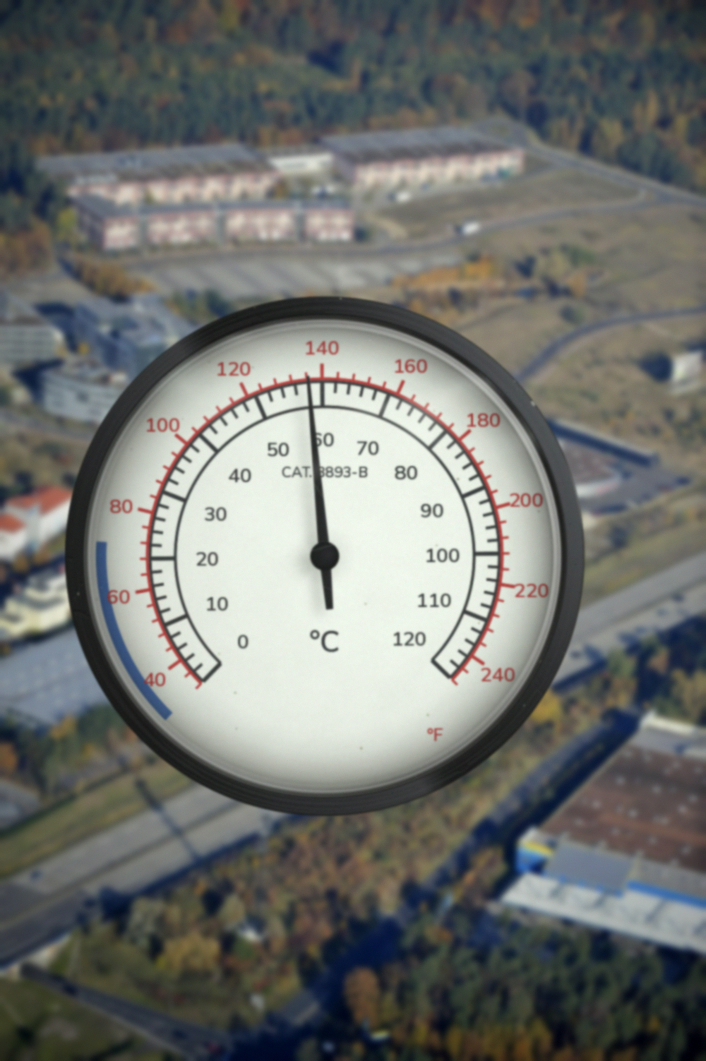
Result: 58 °C
